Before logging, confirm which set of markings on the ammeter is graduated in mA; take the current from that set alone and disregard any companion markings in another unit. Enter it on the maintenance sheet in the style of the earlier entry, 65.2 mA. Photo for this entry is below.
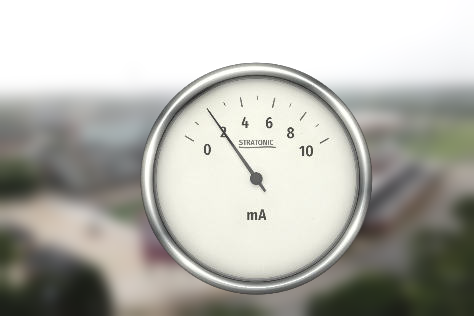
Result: 2 mA
